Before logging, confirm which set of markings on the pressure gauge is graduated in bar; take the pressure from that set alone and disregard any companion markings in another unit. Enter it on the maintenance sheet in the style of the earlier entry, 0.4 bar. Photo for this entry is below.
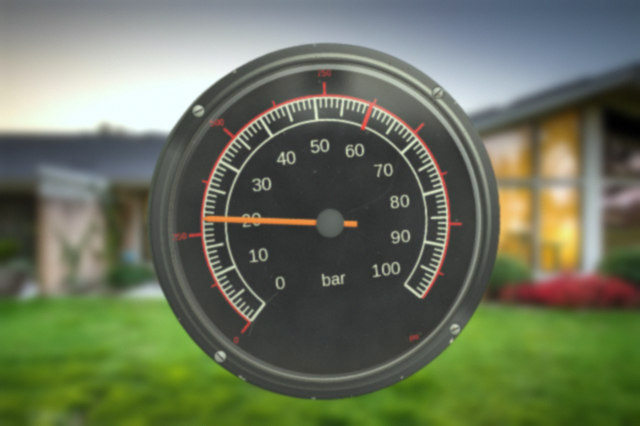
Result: 20 bar
